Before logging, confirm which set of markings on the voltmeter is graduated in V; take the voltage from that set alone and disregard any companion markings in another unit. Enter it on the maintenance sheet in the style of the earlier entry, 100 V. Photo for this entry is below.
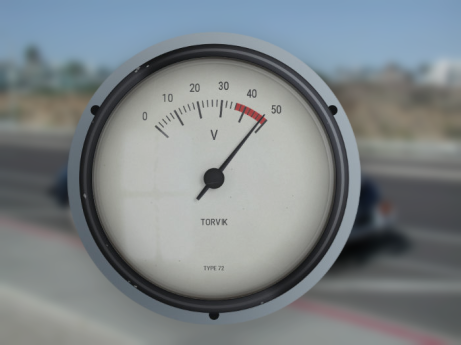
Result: 48 V
